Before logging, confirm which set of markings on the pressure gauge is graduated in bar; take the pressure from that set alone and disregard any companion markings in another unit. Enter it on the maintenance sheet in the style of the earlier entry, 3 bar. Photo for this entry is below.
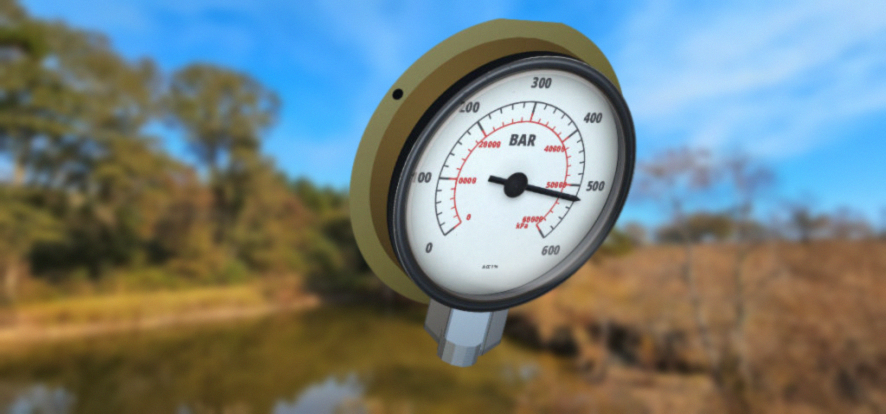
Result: 520 bar
